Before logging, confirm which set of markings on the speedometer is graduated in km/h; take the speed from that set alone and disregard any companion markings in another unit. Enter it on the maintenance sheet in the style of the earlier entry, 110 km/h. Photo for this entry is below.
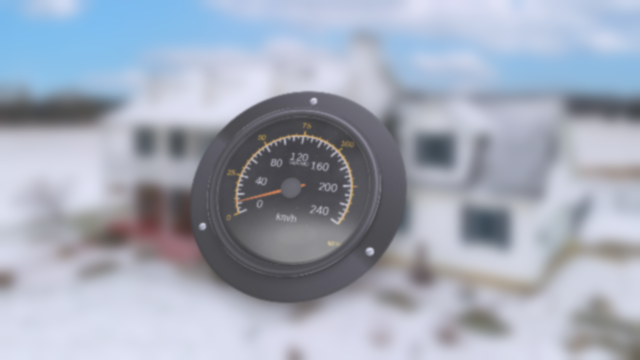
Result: 10 km/h
